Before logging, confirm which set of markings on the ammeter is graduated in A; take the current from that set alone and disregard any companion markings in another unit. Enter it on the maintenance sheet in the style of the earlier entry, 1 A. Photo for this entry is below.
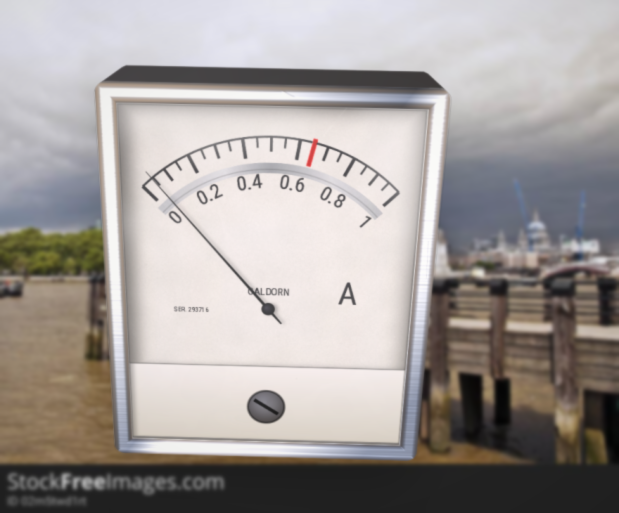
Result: 0.05 A
